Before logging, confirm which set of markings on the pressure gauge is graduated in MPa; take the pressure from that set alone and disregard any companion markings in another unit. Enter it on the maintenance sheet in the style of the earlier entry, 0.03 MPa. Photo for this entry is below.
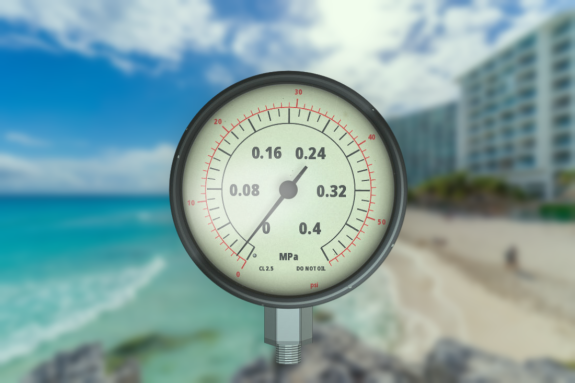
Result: 0.01 MPa
